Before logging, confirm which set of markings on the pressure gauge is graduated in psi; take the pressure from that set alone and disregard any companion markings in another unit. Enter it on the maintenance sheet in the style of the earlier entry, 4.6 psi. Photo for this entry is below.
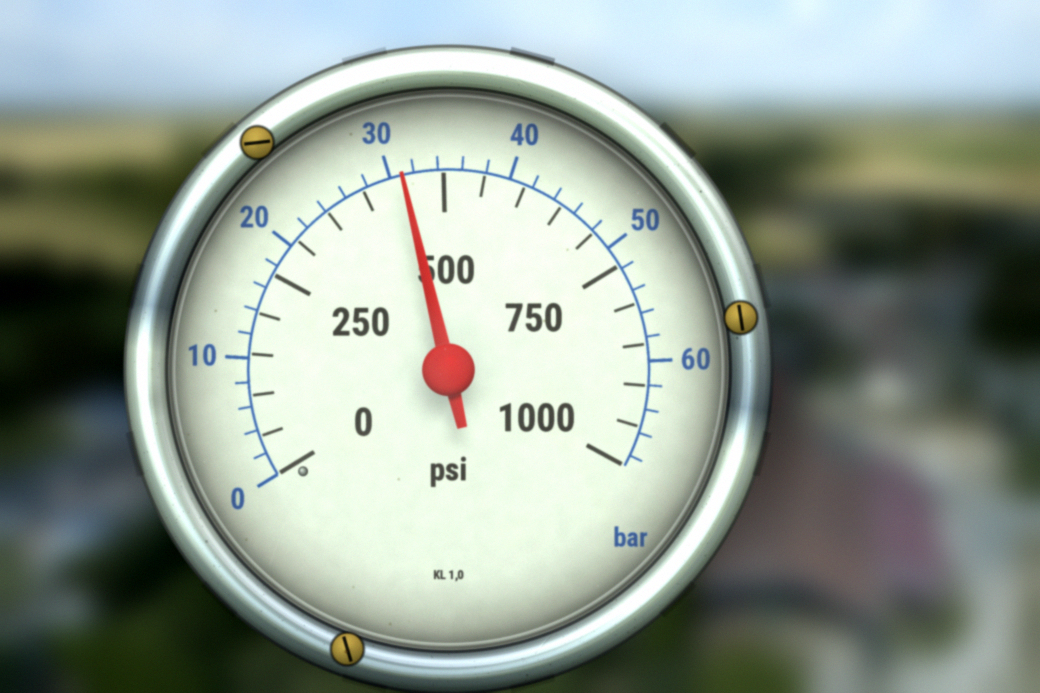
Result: 450 psi
